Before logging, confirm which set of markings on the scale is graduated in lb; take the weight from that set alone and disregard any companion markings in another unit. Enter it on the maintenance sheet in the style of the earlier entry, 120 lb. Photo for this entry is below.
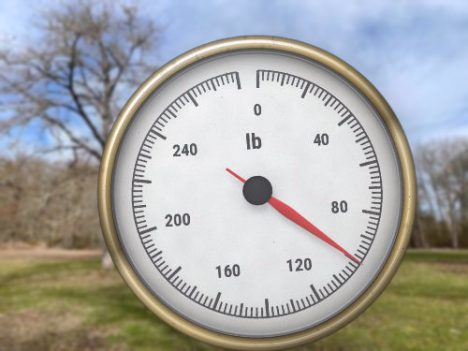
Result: 100 lb
